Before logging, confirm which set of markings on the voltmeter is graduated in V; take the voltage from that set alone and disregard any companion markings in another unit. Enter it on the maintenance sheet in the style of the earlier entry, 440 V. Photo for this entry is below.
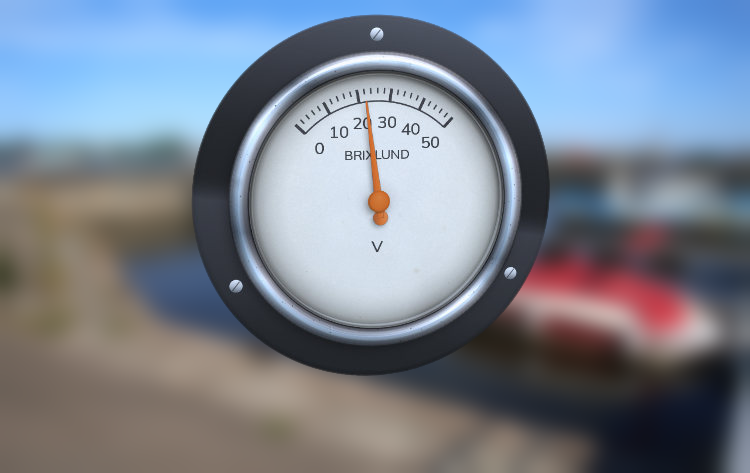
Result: 22 V
